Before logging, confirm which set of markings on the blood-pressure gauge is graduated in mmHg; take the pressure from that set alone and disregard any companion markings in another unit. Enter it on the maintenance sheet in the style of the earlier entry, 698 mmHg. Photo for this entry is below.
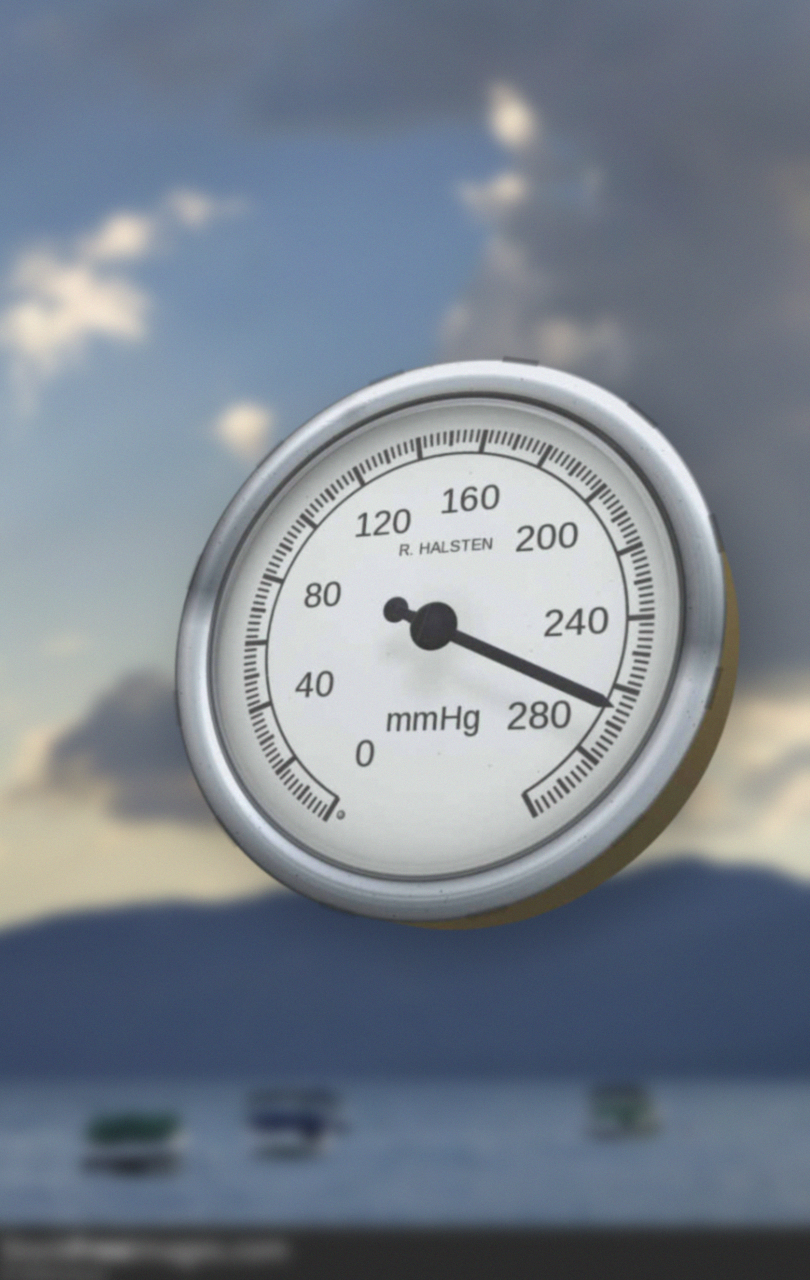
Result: 266 mmHg
